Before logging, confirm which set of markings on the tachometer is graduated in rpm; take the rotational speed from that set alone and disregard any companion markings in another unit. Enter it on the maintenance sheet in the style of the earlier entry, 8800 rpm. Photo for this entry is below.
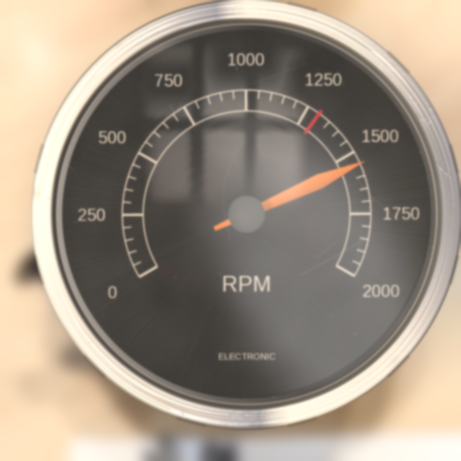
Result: 1550 rpm
